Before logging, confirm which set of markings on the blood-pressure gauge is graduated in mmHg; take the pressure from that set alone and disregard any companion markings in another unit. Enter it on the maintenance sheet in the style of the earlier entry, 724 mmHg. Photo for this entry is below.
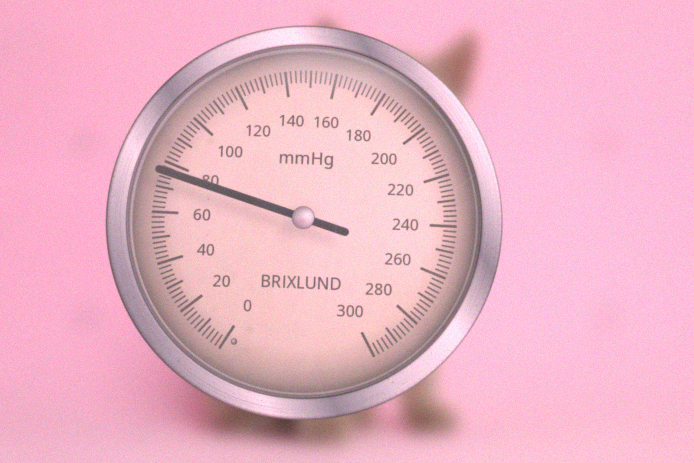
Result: 76 mmHg
